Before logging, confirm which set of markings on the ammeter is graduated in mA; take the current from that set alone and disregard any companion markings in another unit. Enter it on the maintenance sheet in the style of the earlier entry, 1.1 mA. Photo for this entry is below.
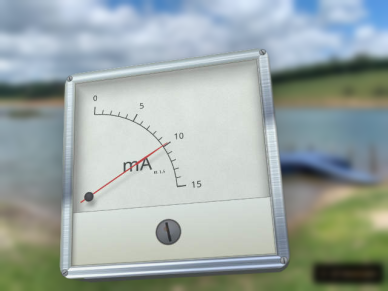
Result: 10 mA
